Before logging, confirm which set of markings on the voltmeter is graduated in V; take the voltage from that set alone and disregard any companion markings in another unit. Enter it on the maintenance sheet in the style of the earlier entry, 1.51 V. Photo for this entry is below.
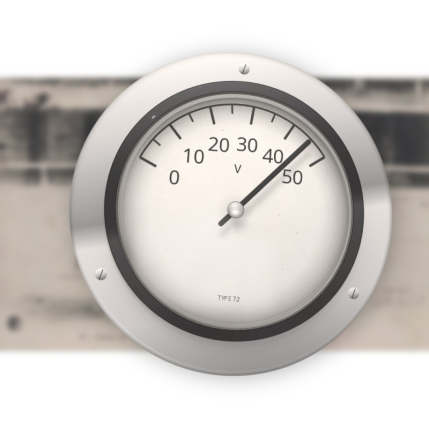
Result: 45 V
